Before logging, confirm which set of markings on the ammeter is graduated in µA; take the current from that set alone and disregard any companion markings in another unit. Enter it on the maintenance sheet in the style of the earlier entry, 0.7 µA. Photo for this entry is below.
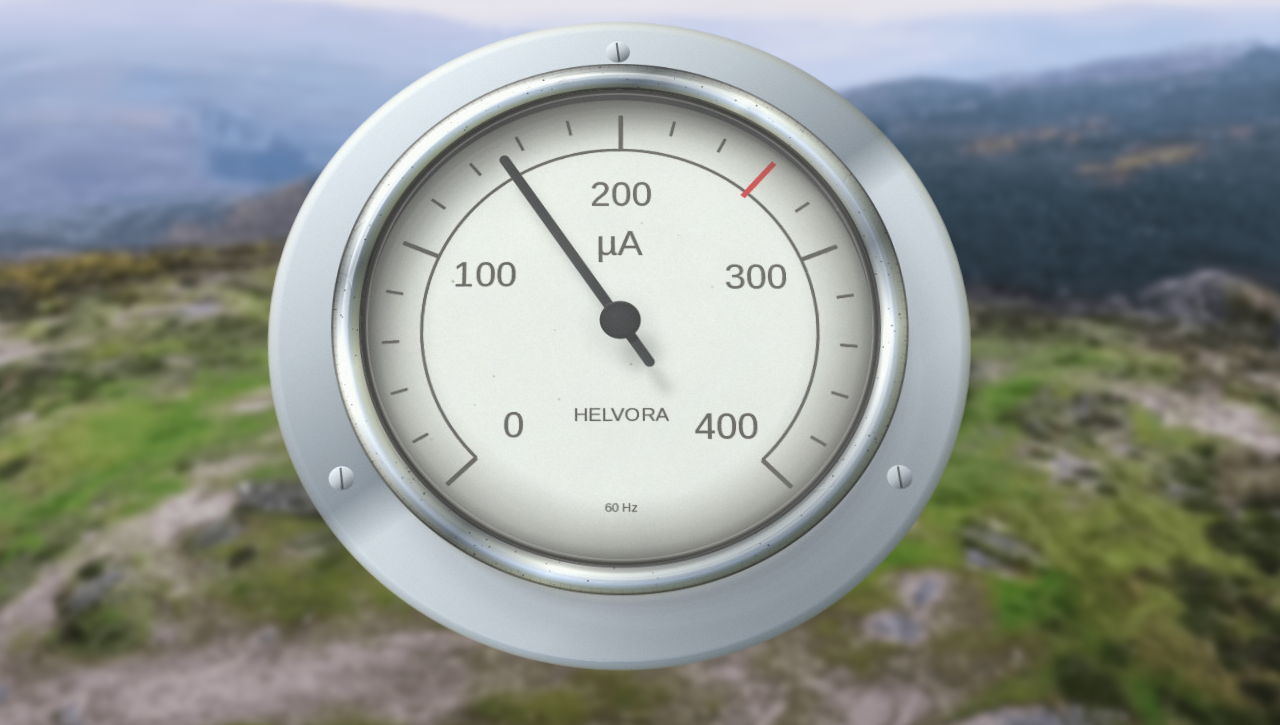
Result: 150 µA
